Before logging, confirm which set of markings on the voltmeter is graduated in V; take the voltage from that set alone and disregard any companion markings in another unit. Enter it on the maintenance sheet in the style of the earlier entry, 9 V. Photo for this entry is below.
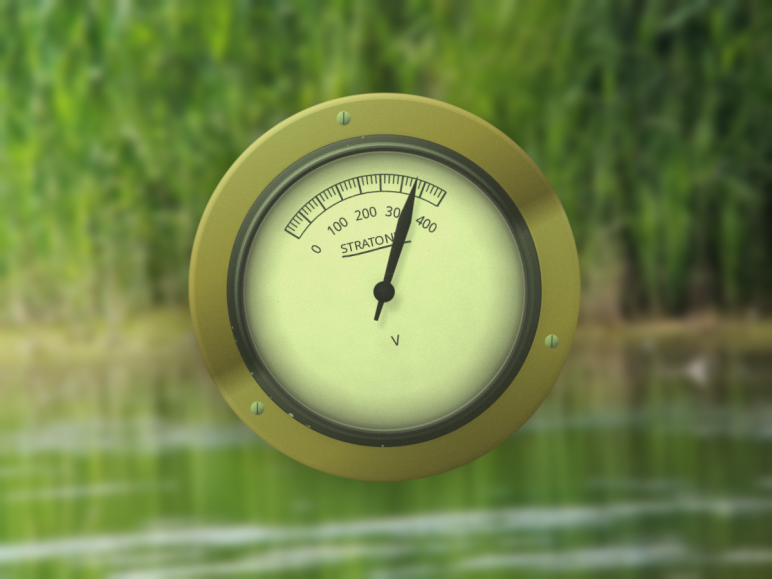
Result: 330 V
